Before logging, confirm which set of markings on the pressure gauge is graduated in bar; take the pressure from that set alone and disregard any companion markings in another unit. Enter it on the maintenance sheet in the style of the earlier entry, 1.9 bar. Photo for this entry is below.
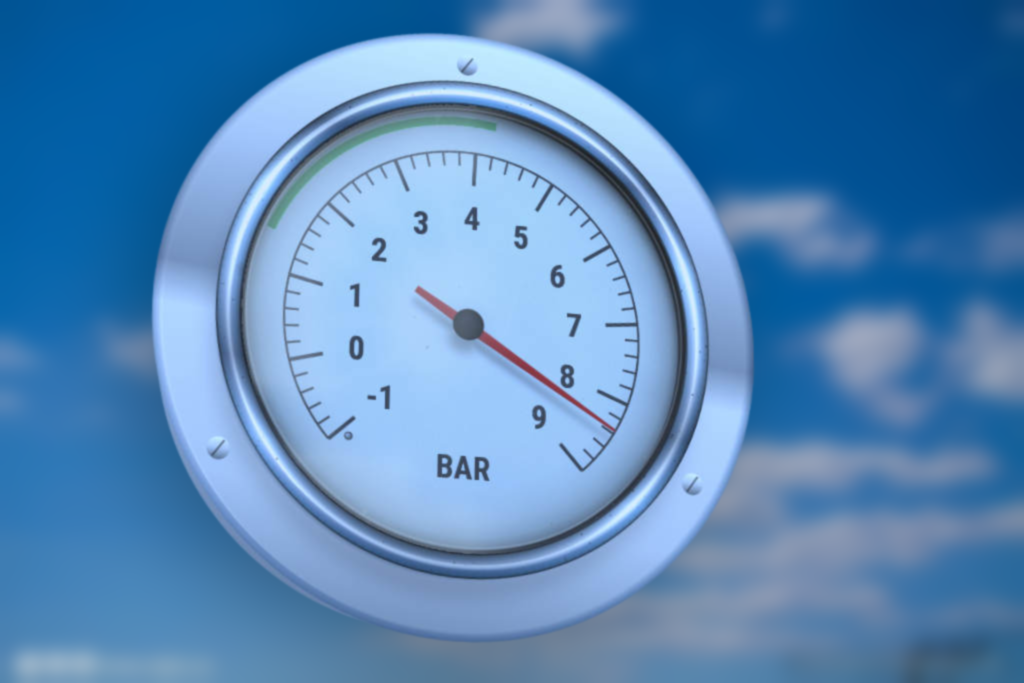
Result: 8.4 bar
